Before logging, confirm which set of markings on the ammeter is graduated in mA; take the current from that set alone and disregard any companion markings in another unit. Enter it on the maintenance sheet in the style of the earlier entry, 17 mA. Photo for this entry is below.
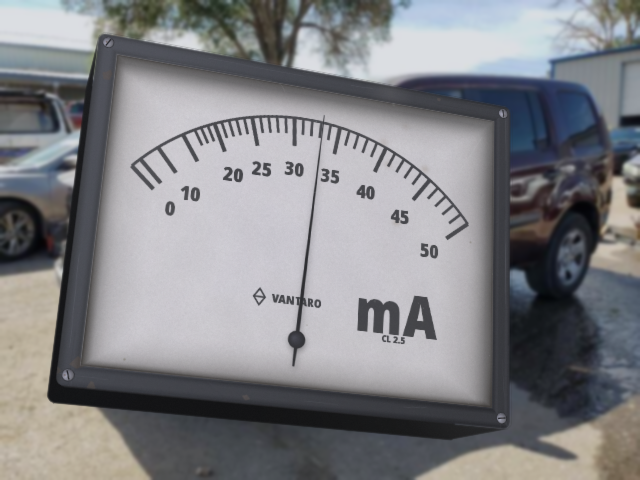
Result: 33 mA
